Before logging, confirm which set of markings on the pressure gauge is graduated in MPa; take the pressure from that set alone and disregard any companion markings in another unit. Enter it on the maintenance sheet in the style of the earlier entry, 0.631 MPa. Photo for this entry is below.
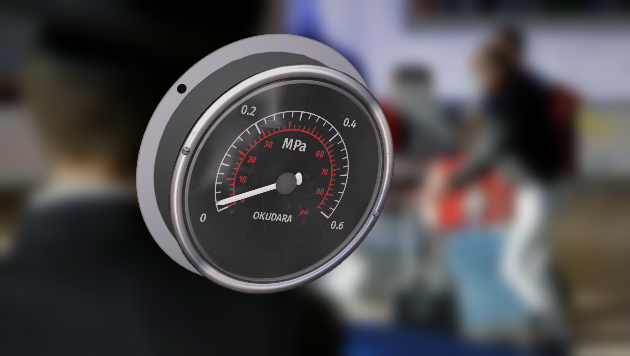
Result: 0.02 MPa
